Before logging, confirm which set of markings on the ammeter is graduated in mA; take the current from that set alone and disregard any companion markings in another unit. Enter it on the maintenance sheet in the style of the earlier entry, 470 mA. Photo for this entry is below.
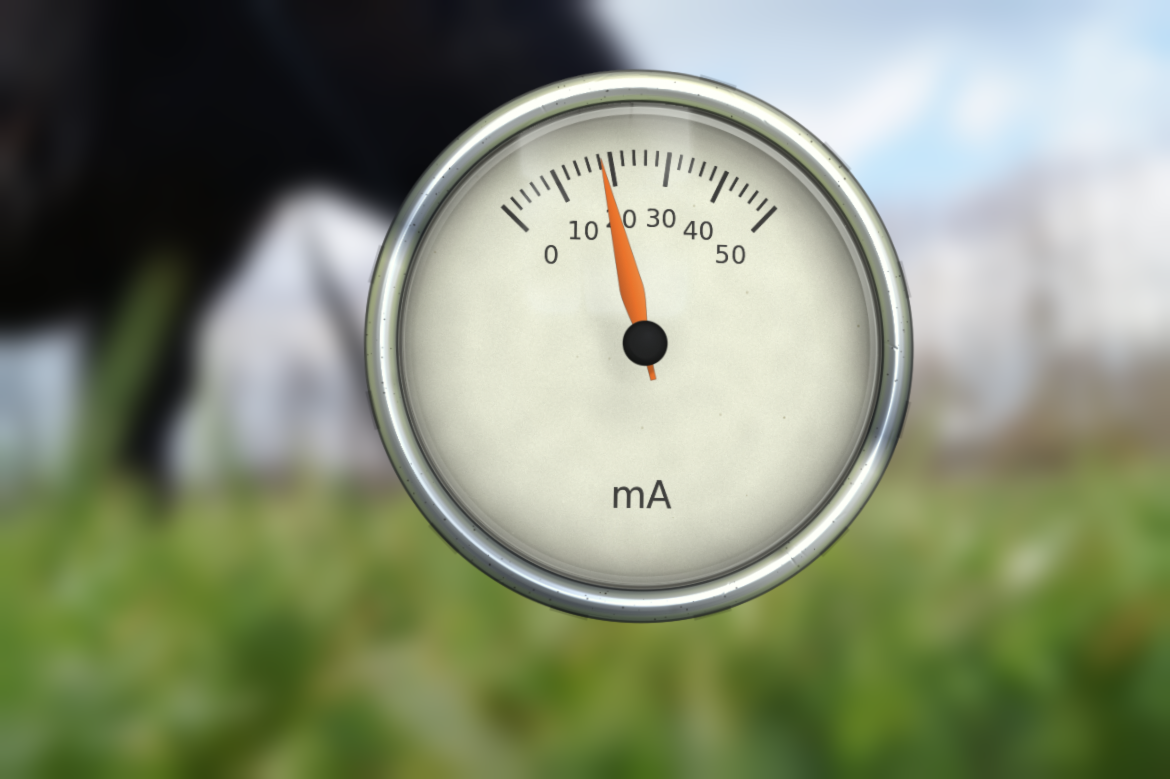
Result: 18 mA
